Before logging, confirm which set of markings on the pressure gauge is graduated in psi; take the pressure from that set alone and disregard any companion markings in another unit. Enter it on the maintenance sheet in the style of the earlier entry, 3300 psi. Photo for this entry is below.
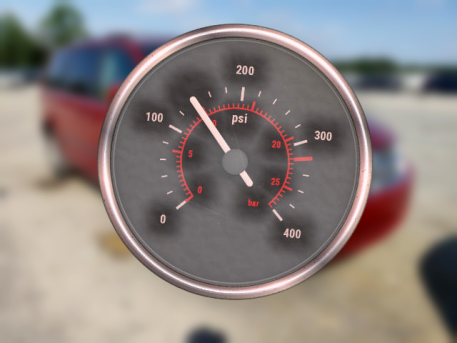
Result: 140 psi
